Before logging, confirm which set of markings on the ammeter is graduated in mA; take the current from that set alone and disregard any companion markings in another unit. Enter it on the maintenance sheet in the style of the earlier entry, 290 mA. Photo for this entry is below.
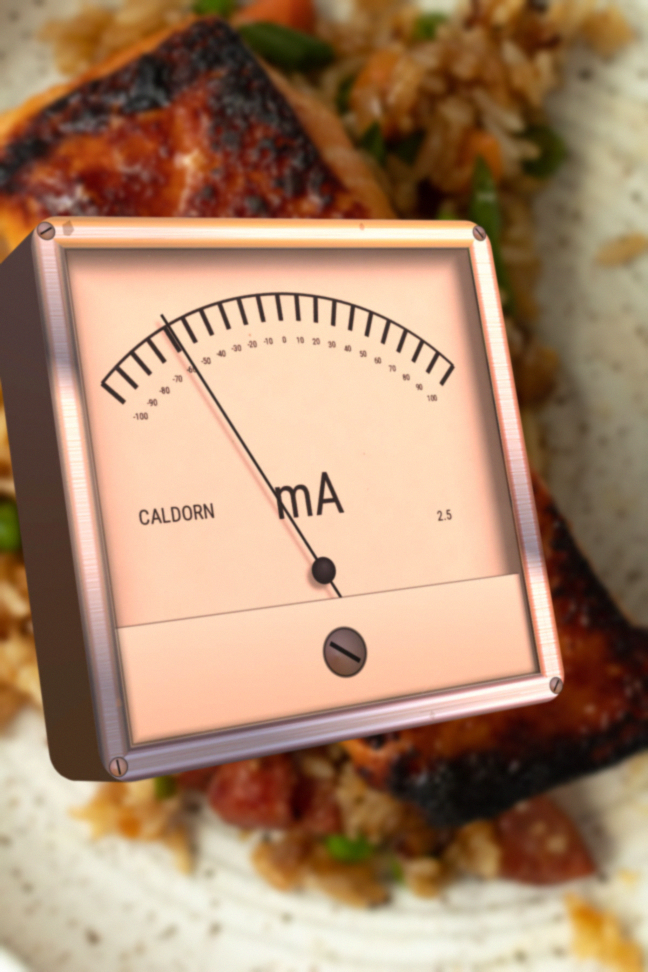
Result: -60 mA
